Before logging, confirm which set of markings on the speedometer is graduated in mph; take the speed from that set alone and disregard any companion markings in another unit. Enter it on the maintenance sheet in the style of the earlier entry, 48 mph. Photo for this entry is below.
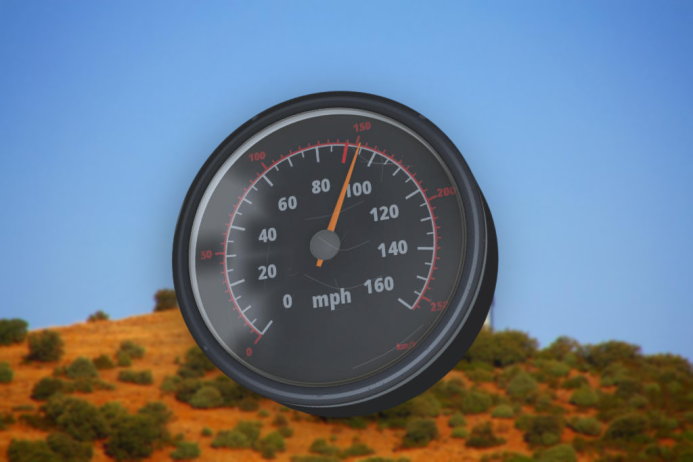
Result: 95 mph
